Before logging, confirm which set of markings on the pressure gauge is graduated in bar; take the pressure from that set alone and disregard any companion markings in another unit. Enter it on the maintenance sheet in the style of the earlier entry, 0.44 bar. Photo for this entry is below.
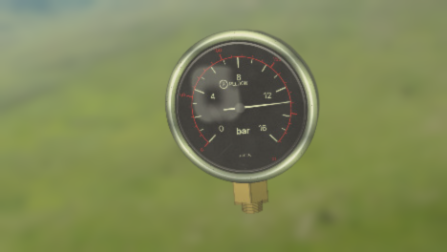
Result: 13 bar
